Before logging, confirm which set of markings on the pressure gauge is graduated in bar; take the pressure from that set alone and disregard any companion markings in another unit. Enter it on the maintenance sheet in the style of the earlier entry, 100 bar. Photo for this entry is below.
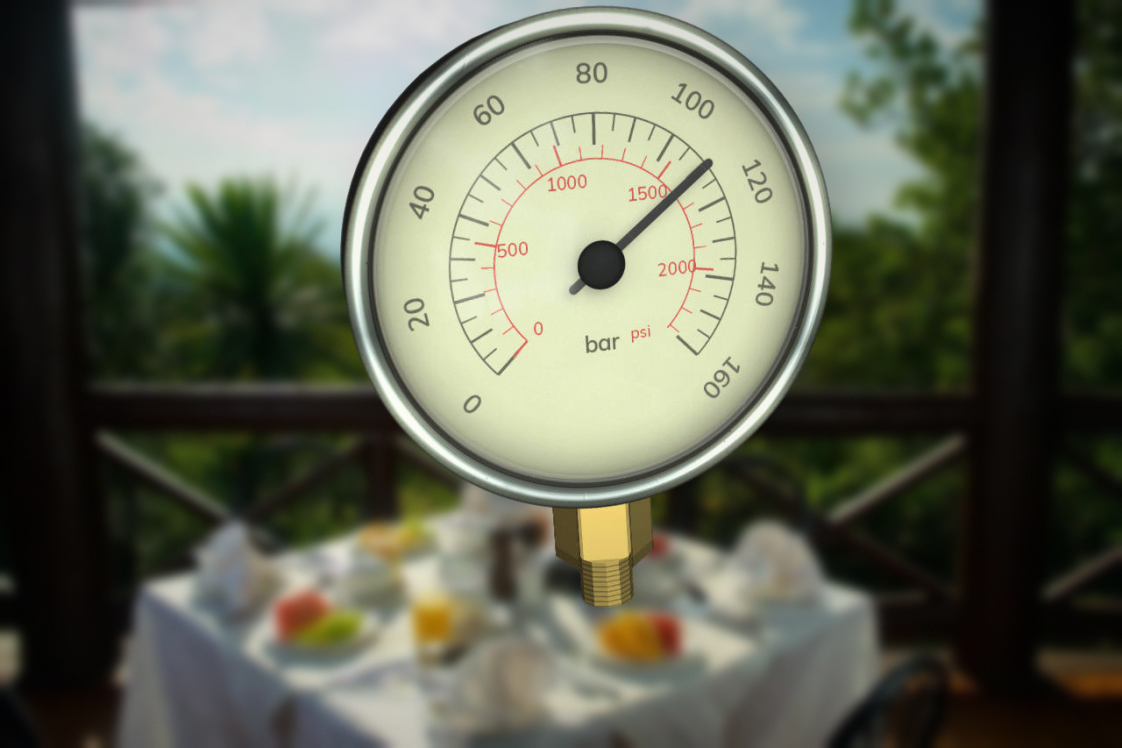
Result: 110 bar
